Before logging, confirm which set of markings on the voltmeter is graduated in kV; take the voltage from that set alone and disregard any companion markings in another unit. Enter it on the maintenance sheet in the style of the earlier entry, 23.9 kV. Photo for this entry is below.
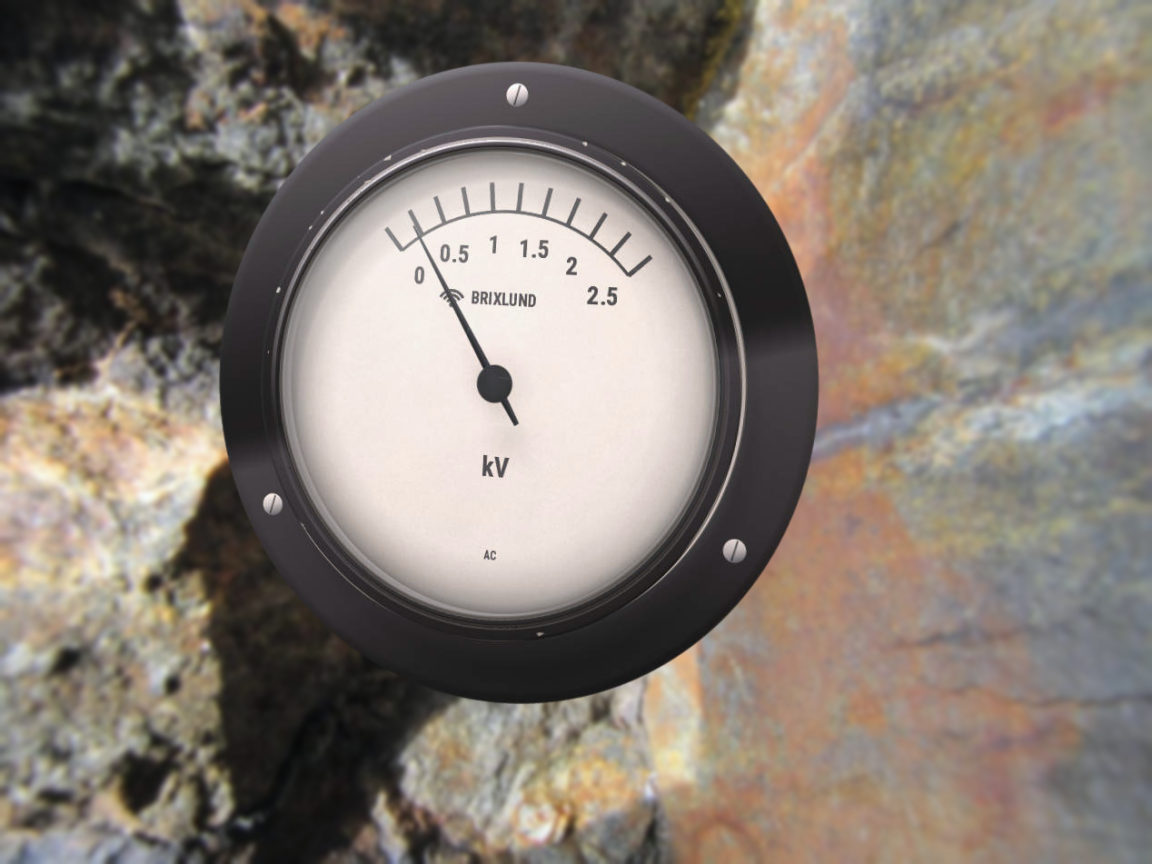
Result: 0.25 kV
